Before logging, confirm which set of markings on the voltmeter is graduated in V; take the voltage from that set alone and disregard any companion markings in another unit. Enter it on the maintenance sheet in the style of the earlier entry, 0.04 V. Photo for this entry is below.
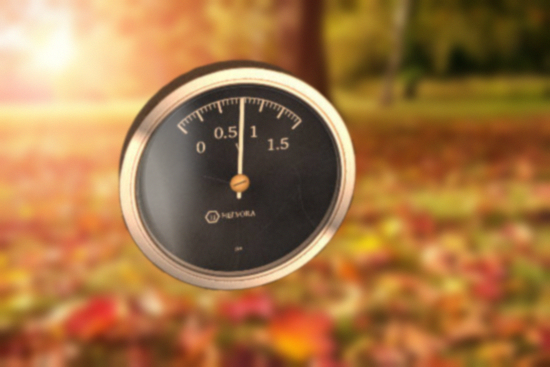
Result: 0.75 V
